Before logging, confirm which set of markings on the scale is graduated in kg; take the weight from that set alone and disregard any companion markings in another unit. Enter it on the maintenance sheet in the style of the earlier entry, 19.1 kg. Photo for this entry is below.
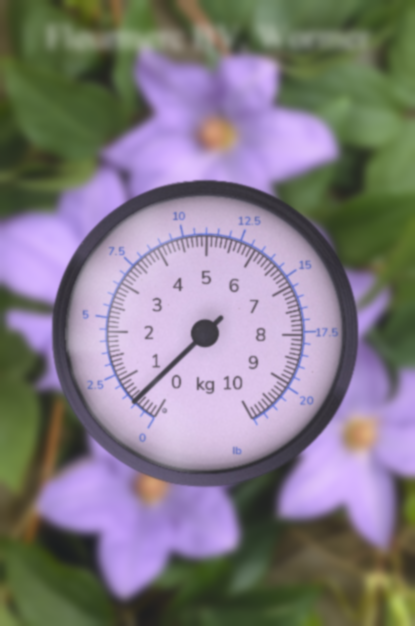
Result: 0.5 kg
